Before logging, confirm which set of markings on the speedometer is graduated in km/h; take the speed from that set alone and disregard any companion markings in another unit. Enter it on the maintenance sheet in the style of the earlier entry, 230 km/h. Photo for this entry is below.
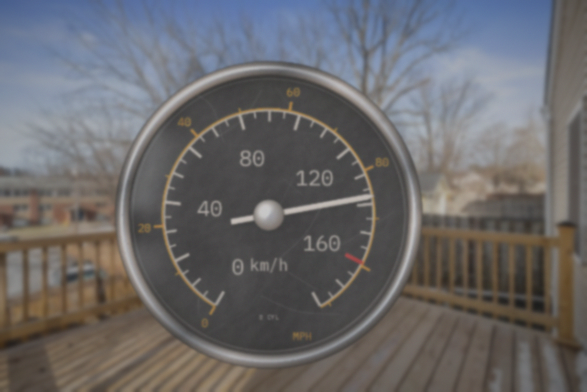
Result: 137.5 km/h
